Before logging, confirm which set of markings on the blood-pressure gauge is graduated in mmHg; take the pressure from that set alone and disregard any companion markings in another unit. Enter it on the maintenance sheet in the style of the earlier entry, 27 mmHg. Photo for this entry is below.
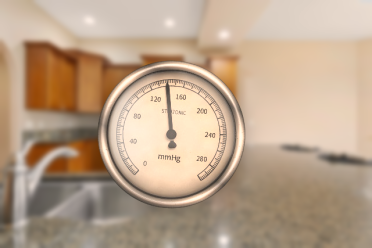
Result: 140 mmHg
